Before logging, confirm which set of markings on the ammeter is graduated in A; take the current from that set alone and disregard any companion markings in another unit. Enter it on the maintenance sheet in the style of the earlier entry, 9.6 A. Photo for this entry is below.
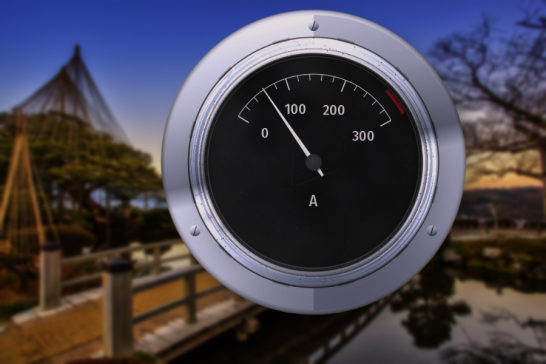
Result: 60 A
